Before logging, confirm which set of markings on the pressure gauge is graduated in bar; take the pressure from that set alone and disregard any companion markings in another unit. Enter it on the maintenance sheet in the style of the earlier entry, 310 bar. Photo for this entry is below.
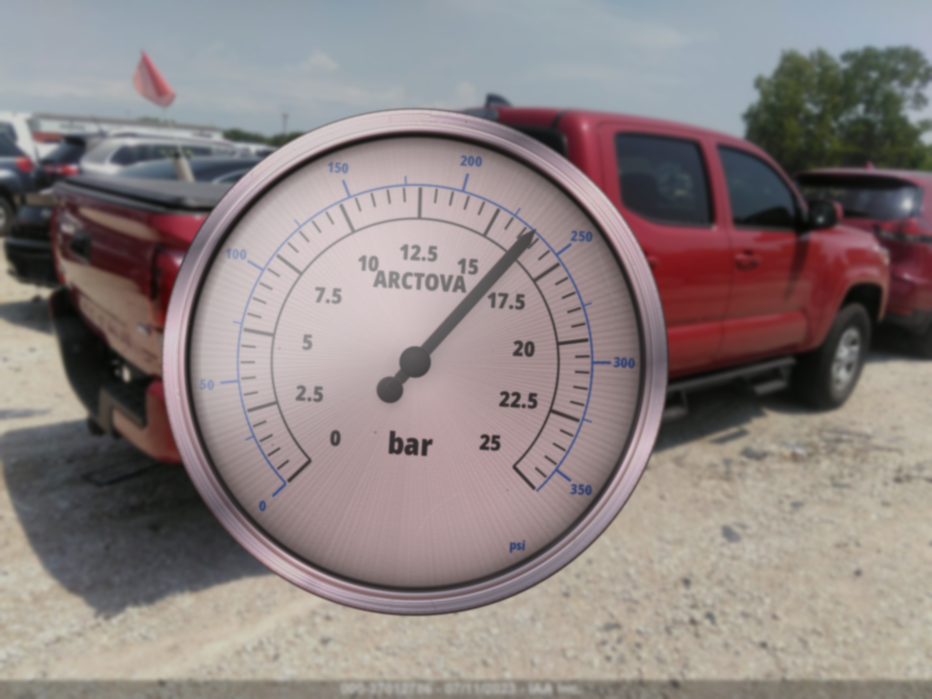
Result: 16.25 bar
